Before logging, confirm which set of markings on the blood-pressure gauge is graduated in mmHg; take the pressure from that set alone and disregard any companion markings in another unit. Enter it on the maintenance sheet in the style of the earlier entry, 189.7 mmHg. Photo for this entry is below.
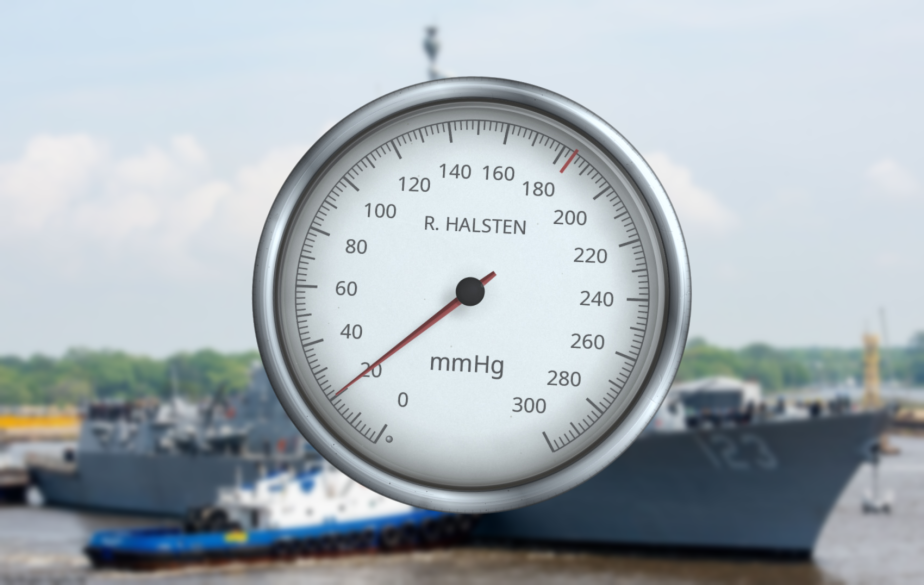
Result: 20 mmHg
